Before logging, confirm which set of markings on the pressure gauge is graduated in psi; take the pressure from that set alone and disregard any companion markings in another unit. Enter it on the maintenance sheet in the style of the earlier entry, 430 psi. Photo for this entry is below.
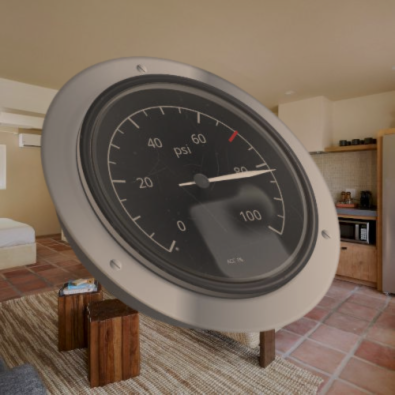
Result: 82.5 psi
